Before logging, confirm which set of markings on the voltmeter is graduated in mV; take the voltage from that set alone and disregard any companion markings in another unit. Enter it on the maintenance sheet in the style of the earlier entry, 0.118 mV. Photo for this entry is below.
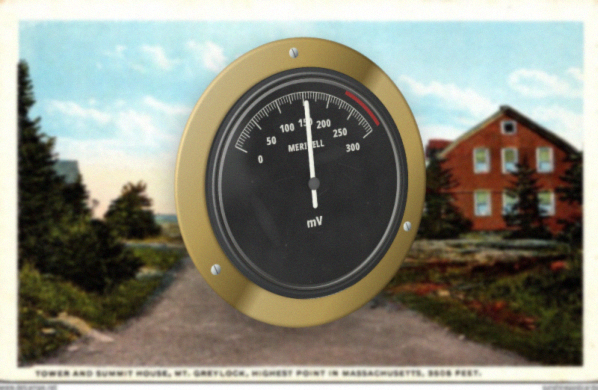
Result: 150 mV
